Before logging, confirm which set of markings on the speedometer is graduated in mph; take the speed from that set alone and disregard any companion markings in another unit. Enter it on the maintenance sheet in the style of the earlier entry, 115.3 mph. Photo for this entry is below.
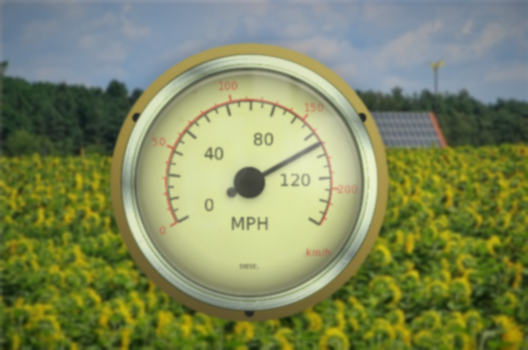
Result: 105 mph
